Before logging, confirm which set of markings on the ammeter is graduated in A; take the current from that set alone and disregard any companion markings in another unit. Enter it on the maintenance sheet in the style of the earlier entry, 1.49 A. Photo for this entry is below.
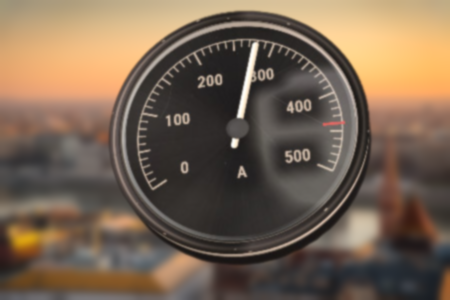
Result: 280 A
